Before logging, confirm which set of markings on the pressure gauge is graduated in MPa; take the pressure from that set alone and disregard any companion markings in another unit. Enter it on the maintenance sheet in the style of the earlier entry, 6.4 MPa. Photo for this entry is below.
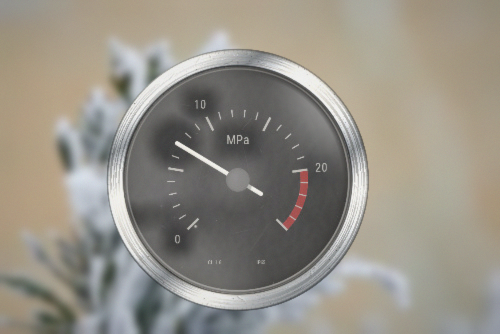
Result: 7 MPa
